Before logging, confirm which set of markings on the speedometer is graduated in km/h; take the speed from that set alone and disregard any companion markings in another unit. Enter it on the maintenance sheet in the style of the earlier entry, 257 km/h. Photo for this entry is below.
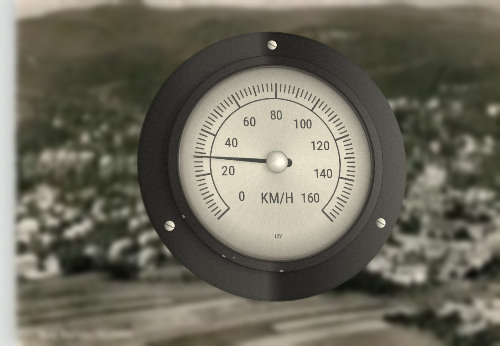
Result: 28 km/h
